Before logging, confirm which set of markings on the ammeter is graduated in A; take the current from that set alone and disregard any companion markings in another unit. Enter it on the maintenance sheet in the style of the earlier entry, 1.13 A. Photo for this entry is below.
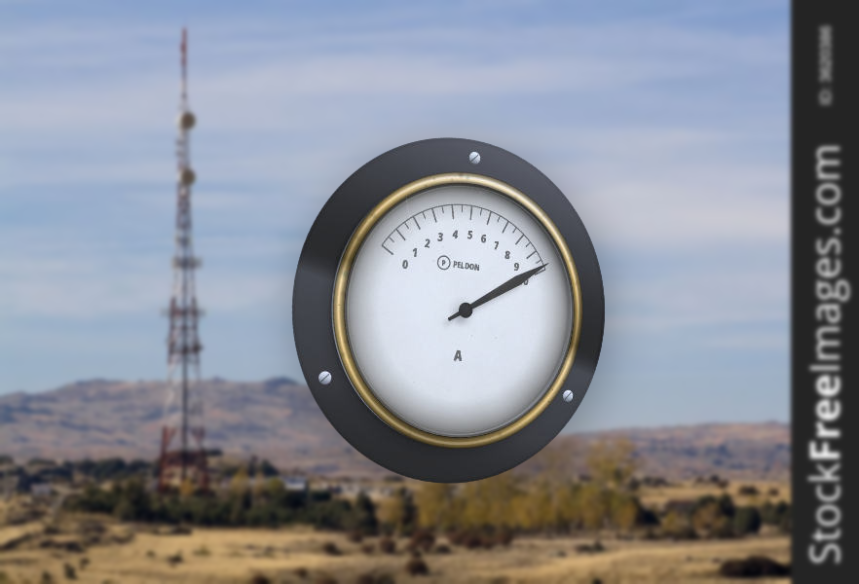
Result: 9.75 A
